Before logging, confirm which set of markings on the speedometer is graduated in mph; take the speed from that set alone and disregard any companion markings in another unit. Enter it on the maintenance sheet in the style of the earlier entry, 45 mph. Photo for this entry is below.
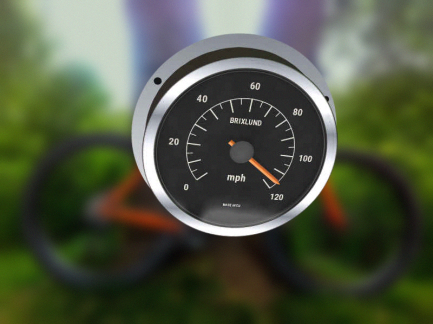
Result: 115 mph
